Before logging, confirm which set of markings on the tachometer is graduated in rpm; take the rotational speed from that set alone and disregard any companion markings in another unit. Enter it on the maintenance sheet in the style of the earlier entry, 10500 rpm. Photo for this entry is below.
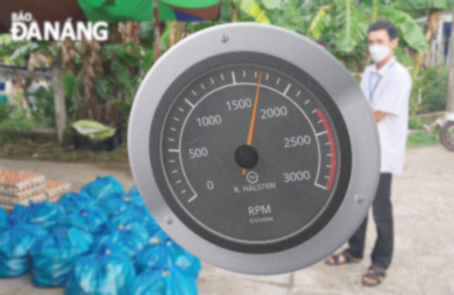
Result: 1750 rpm
